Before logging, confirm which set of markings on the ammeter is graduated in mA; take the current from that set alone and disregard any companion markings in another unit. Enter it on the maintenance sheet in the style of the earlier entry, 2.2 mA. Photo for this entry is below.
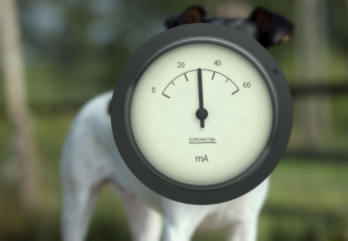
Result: 30 mA
